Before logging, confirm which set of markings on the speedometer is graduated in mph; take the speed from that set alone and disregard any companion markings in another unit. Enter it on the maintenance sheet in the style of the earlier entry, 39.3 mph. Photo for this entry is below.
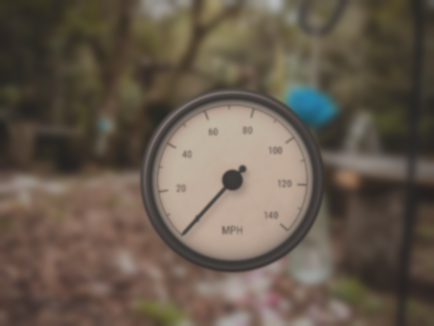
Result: 0 mph
